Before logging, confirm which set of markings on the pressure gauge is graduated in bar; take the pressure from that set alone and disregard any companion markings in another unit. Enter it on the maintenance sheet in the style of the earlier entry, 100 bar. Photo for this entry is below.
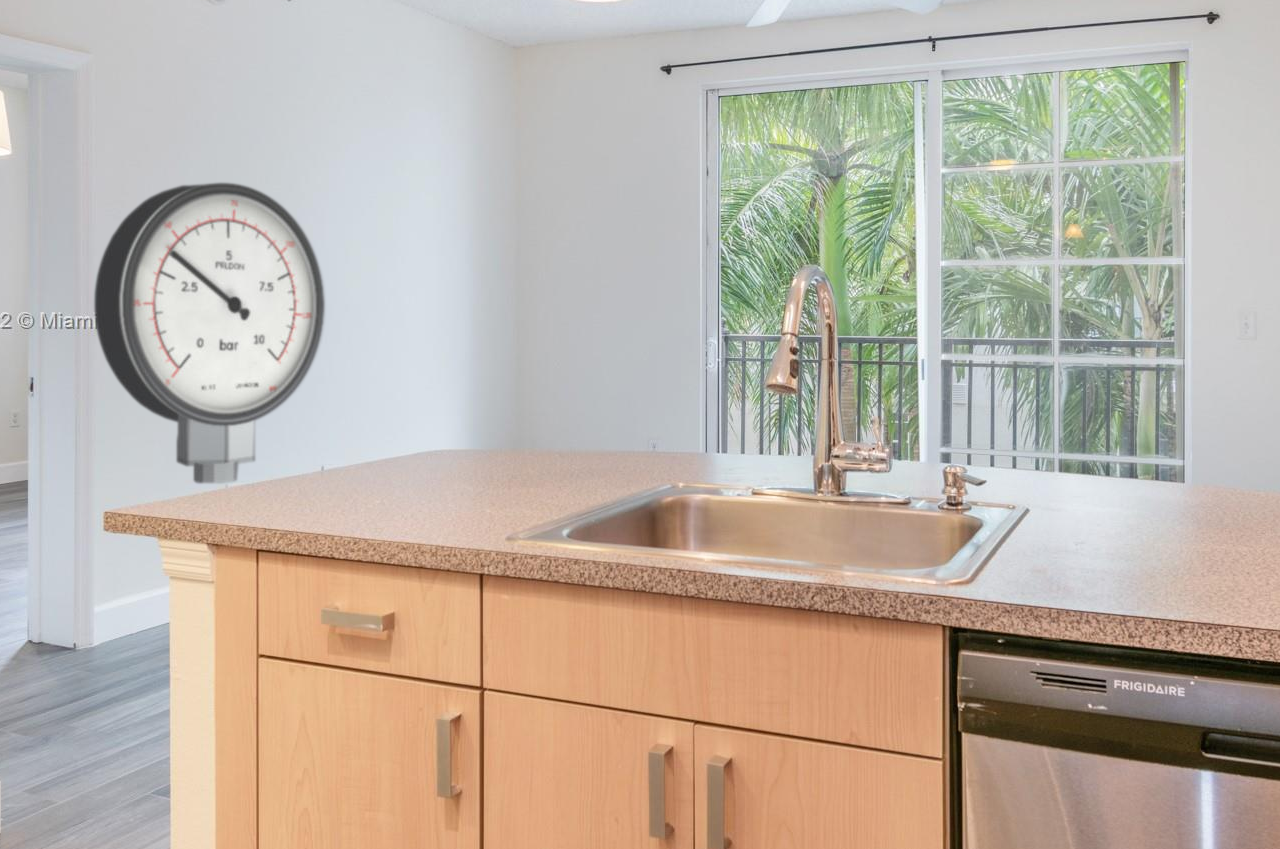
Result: 3 bar
